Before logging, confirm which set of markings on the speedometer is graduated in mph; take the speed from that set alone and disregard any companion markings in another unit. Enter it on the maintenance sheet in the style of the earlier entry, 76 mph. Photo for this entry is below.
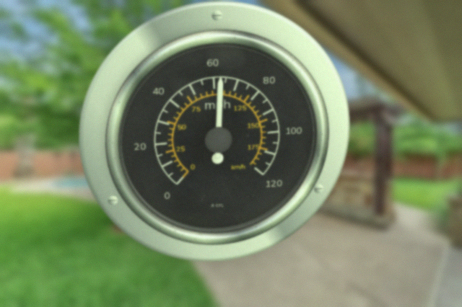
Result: 62.5 mph
